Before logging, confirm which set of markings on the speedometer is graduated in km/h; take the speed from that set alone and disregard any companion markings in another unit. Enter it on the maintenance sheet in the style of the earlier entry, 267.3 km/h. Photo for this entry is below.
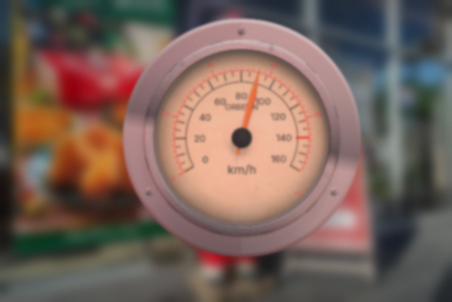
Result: 90 km/h
